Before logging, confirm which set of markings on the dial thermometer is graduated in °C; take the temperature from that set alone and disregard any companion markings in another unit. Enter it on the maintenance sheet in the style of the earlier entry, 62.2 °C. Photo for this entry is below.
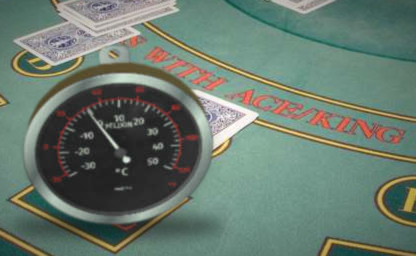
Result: 0 °C
